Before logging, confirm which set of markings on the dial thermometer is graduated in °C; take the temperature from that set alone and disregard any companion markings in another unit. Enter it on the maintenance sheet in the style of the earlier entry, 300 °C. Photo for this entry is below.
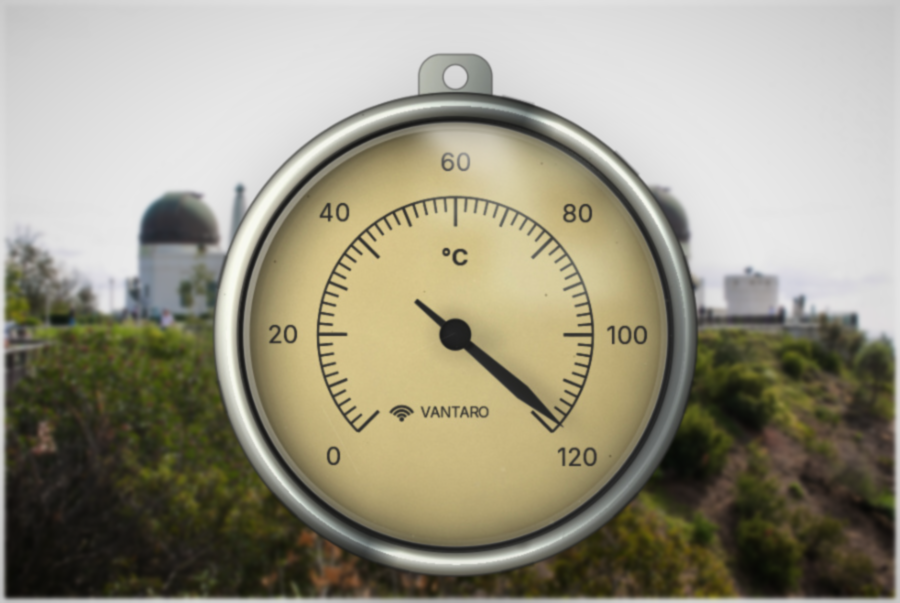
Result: 118 °C
